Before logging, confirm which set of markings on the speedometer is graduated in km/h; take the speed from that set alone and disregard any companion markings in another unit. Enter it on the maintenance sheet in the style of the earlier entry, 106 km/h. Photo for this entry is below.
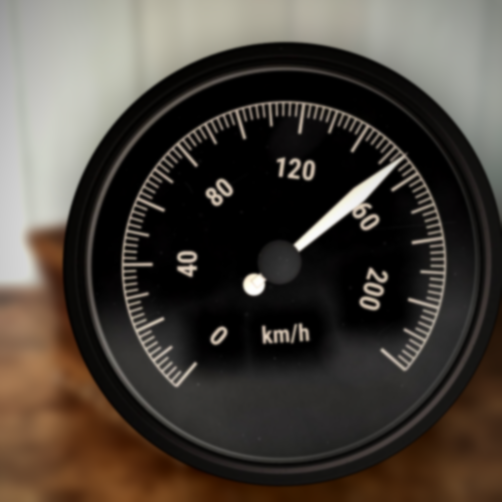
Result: 154 km/h
